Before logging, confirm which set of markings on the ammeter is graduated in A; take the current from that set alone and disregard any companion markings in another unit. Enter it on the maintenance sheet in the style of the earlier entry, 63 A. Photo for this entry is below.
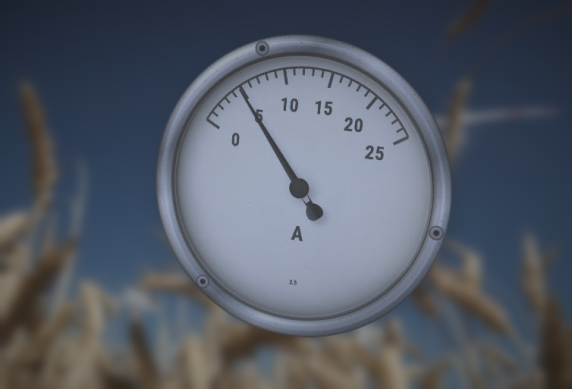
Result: 5 A
